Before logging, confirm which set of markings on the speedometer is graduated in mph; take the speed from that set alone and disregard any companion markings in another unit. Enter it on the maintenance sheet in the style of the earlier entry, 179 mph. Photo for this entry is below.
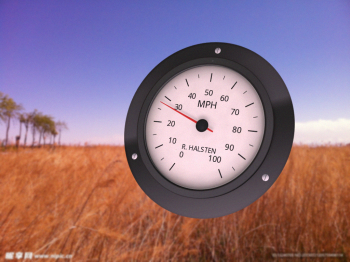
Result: 27.5 mph
